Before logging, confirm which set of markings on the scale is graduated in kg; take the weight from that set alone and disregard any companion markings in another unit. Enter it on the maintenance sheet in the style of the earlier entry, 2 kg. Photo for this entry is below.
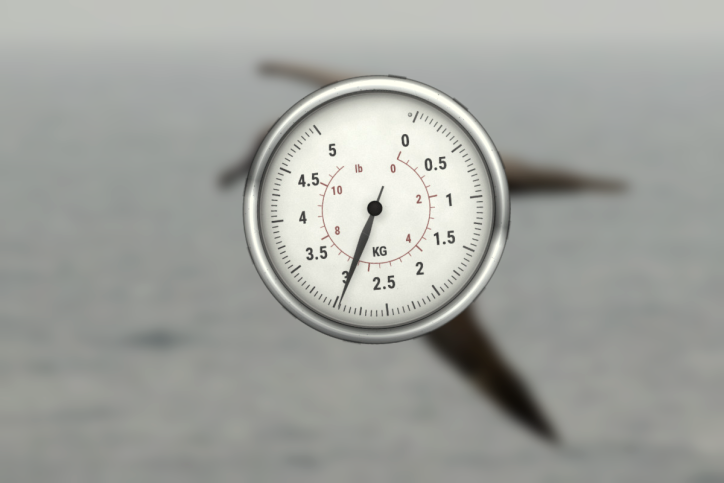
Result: 2.95 kg
